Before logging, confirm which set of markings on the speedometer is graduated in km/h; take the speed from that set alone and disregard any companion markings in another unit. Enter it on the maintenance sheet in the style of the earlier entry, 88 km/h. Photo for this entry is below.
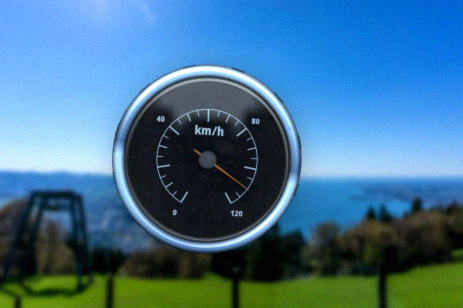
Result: 110 km/h
